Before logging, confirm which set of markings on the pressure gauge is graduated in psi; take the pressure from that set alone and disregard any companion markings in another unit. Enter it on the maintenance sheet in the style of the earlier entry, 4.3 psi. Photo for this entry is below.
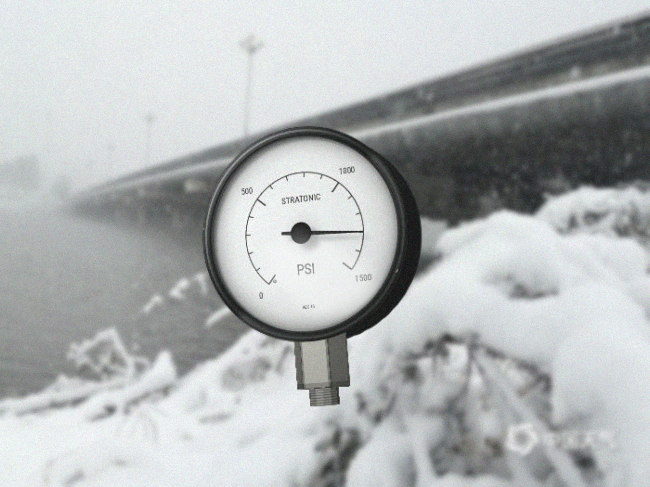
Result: 1300 psi
